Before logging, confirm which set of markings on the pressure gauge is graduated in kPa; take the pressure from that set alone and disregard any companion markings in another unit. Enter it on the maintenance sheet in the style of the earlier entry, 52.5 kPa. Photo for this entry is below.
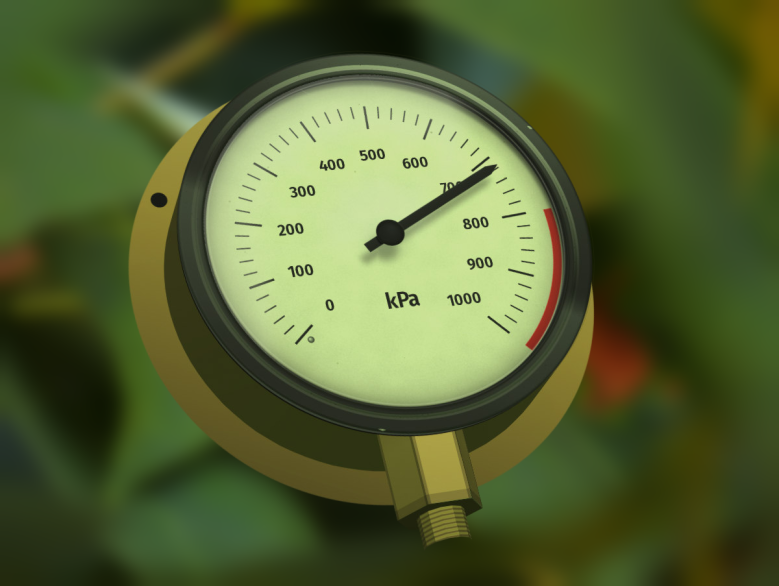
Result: 720 kPa
